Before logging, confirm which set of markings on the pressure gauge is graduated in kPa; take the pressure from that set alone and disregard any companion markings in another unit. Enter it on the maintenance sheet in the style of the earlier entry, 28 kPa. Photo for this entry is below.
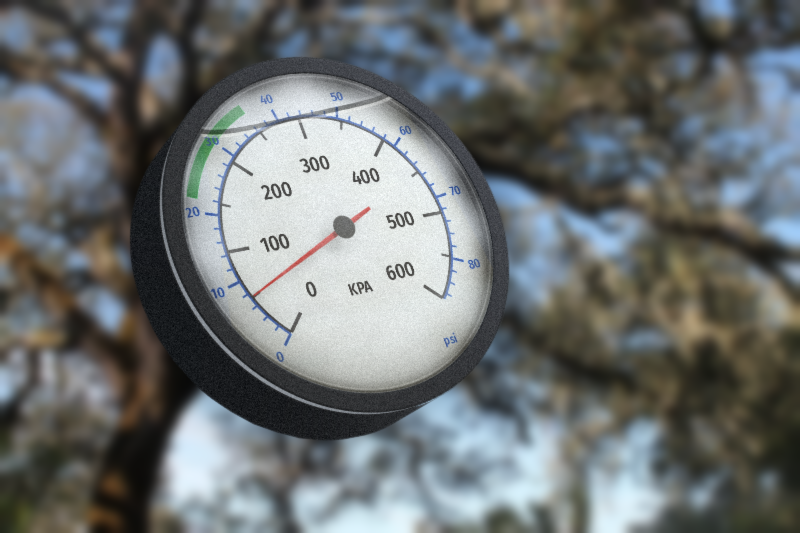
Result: 50 kPa
